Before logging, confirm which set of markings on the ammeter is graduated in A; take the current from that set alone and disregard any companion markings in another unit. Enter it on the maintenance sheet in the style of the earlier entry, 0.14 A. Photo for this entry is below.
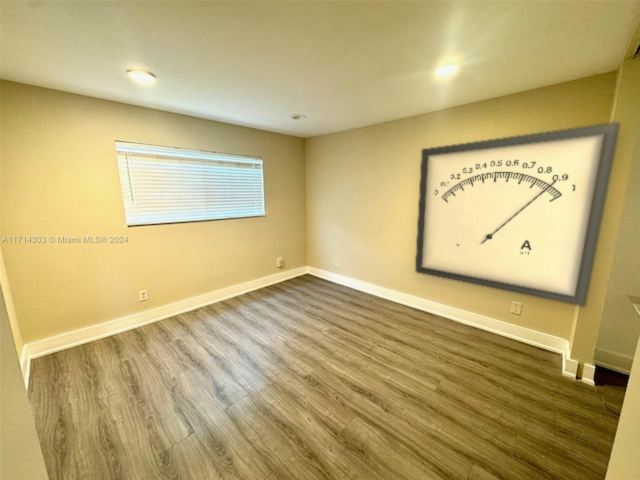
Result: 0.9 A
